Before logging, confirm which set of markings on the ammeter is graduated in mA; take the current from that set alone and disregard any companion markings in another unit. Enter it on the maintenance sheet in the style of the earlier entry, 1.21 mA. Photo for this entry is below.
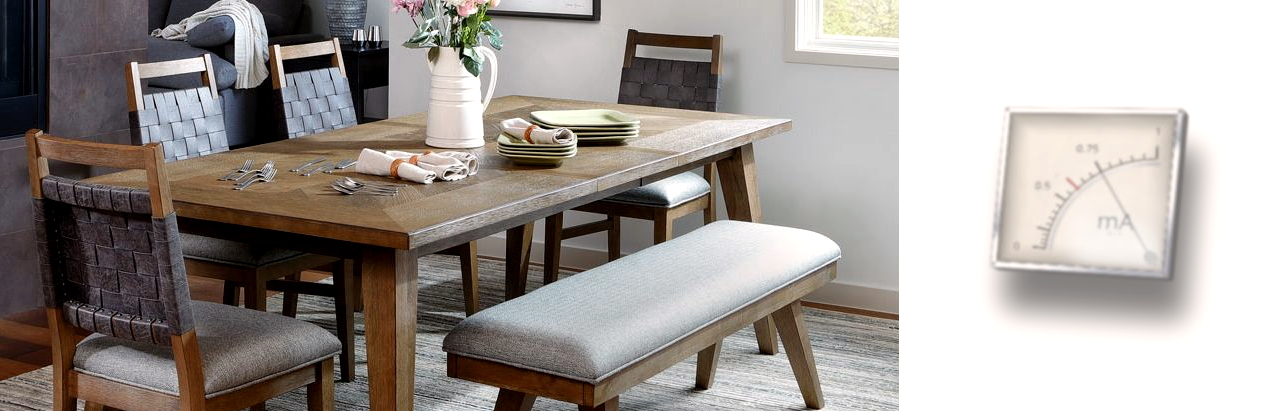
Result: 0.75 mA
